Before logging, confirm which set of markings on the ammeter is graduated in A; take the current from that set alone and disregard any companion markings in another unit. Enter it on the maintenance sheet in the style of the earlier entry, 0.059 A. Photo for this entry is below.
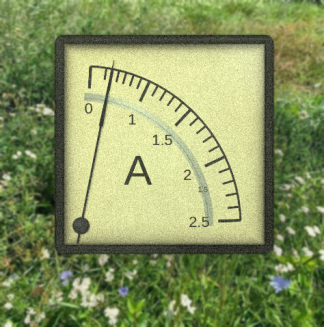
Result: 0.5 A
